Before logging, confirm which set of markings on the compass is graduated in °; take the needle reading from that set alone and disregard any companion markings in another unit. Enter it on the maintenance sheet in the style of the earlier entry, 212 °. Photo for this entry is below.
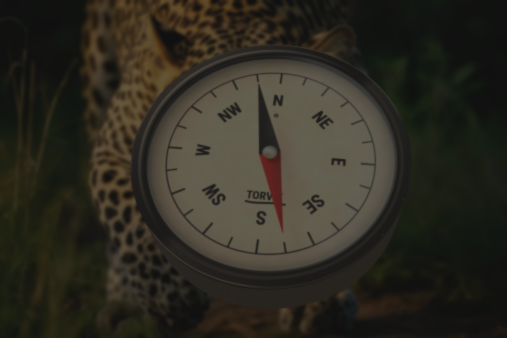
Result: 165 °
